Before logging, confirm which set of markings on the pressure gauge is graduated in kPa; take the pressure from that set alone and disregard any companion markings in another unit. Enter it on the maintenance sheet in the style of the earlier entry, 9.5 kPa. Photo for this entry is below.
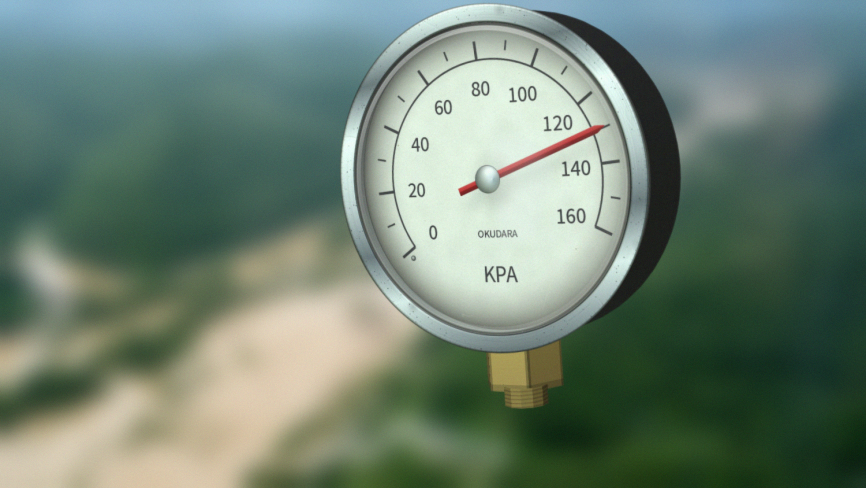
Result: 130 kPa
